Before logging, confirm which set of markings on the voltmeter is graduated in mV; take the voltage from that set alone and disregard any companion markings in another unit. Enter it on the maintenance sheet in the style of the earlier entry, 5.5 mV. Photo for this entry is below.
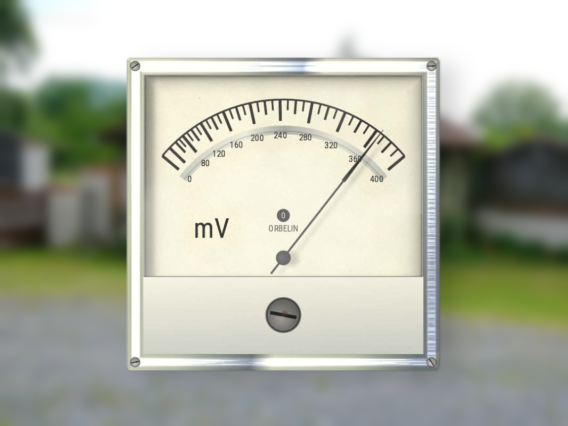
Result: 365 mV
